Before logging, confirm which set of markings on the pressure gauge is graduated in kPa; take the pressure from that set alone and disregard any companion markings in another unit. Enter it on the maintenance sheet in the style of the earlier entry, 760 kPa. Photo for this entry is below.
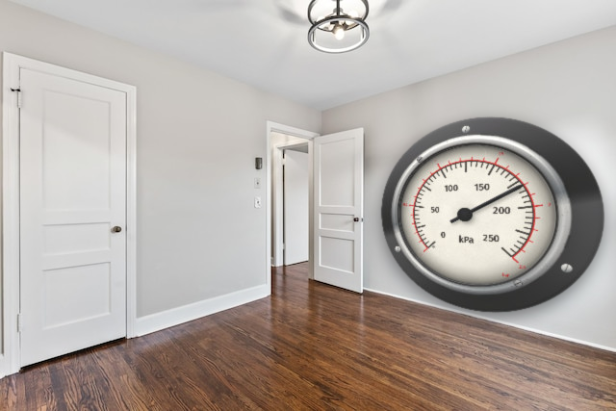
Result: 180 kPa
